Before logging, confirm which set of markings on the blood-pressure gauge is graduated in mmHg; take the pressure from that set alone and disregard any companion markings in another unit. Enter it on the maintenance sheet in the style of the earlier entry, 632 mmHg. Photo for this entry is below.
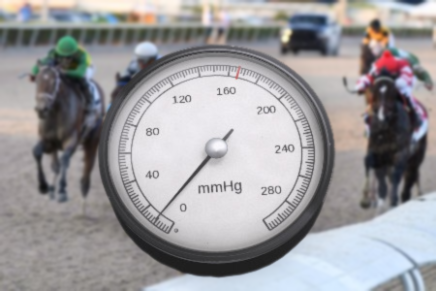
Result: 10 mmHg
